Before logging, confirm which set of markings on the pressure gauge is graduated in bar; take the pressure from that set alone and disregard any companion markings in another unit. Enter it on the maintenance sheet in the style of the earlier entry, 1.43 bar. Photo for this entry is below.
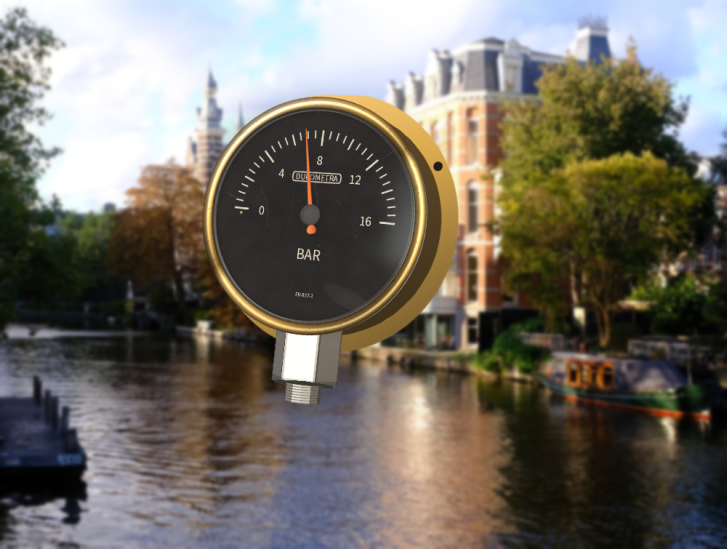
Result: 7 bar
